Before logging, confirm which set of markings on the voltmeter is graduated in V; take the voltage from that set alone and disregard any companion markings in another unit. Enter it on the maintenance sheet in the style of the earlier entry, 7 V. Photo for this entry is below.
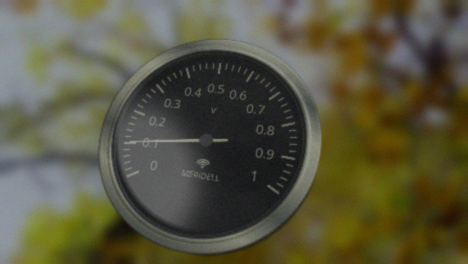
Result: 0.1 V
